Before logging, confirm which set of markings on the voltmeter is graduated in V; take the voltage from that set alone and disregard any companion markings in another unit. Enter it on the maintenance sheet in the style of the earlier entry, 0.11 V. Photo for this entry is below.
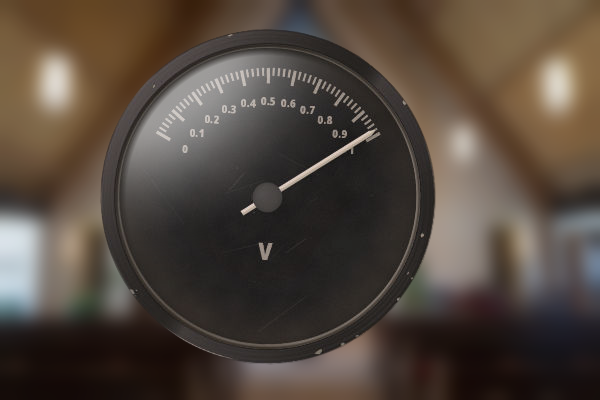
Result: 0.98 V
